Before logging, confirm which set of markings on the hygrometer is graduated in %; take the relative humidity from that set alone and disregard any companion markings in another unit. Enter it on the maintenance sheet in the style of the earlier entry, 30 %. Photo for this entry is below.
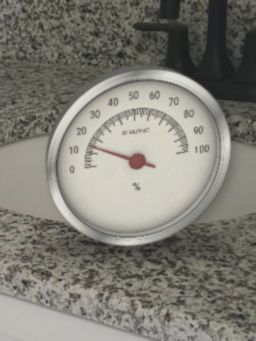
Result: 15 %
